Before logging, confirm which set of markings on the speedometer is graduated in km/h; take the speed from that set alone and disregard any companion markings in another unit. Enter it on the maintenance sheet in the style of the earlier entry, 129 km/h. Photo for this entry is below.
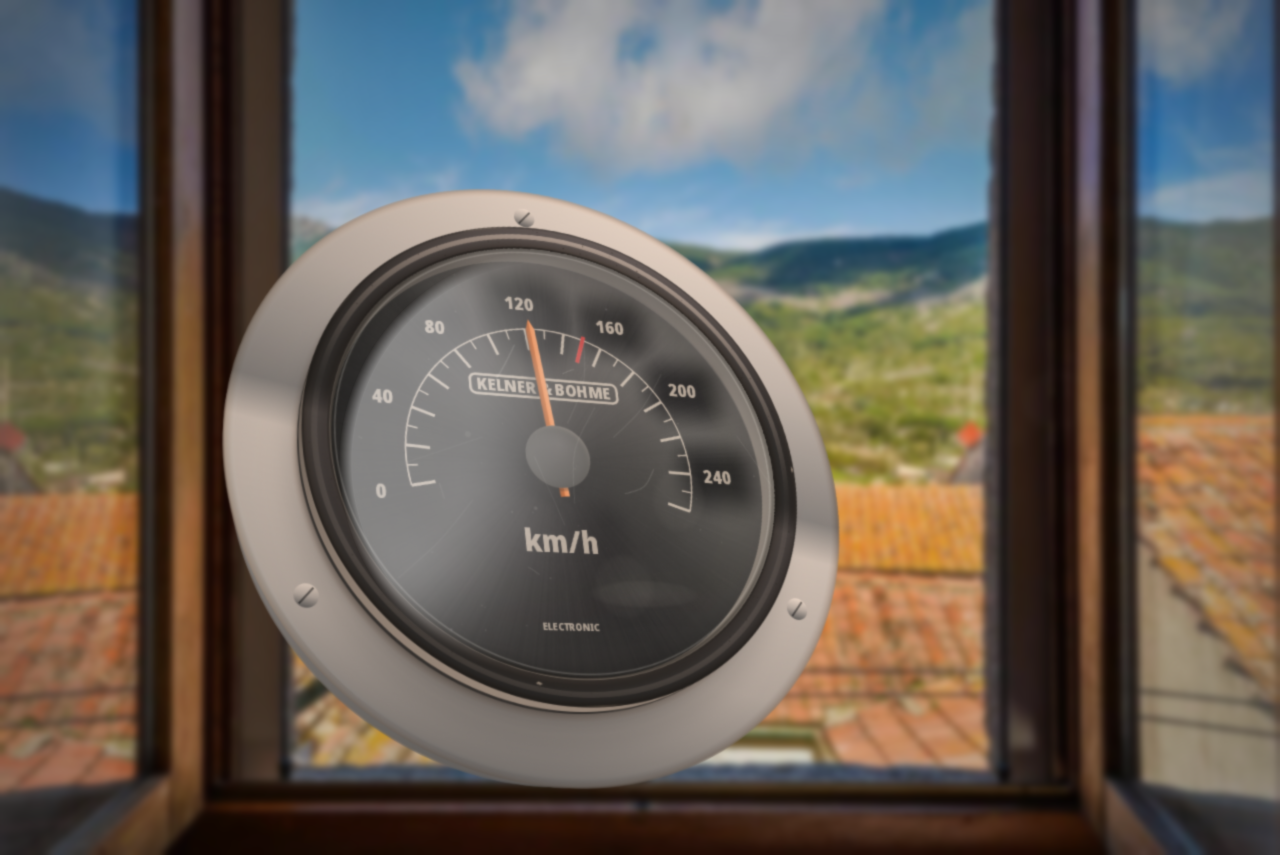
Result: 120 km/h
